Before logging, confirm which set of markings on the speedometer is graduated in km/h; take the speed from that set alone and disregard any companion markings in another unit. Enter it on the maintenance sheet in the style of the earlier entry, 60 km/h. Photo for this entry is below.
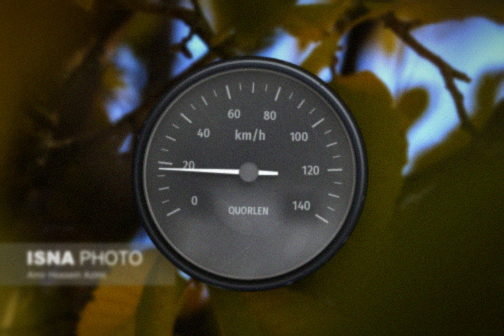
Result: 17.5 km/h
